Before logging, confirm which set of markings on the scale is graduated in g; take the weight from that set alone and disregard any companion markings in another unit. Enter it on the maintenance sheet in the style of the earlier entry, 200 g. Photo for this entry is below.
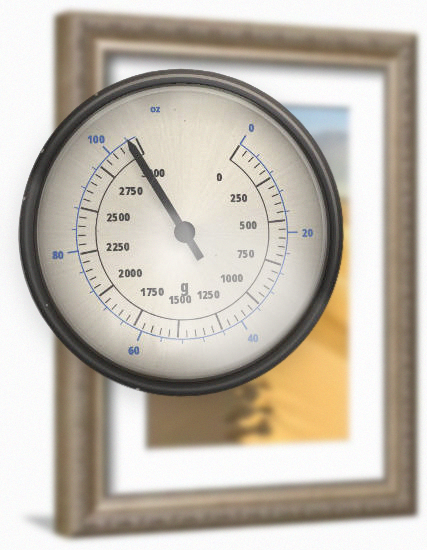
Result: 2950 g
